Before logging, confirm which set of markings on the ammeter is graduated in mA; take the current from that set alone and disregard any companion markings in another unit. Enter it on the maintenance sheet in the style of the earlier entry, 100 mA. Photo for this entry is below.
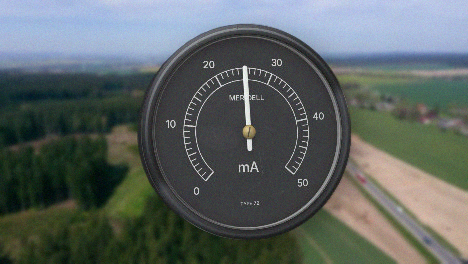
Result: 25 mA
